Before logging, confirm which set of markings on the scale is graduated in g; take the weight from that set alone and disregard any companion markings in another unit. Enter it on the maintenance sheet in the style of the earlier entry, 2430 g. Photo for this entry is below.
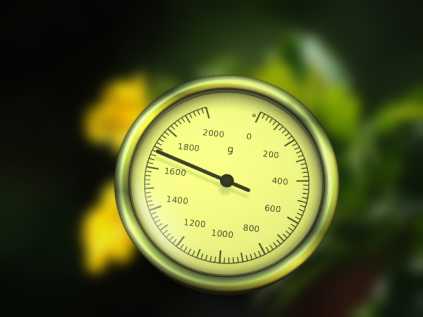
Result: 1680 g
